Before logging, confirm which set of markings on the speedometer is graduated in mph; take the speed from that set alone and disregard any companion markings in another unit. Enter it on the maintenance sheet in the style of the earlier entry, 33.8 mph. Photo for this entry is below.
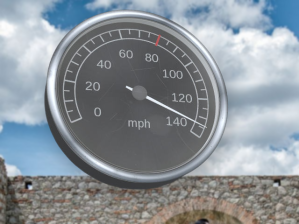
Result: 135 mph
